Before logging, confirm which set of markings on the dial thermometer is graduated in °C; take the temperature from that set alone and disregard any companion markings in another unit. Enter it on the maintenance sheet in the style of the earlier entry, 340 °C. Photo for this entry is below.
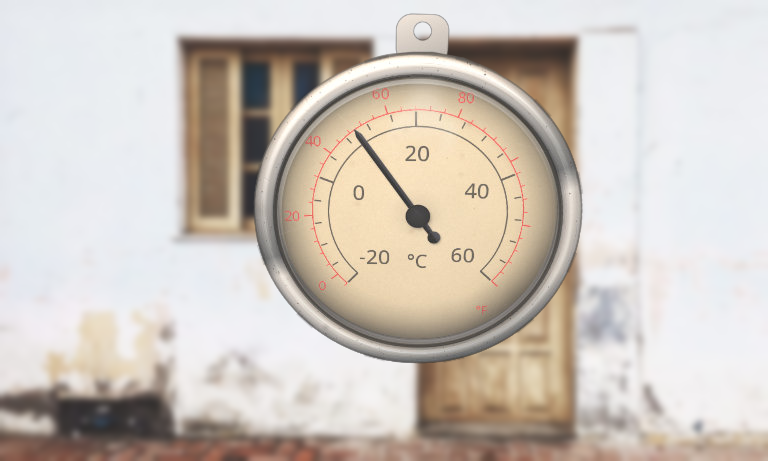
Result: 10 °C
